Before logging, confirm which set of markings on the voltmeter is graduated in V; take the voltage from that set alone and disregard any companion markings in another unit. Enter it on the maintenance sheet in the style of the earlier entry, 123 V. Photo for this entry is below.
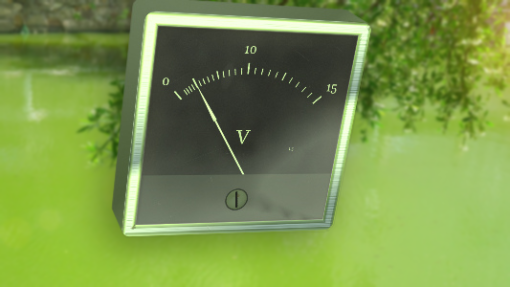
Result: 5 V
